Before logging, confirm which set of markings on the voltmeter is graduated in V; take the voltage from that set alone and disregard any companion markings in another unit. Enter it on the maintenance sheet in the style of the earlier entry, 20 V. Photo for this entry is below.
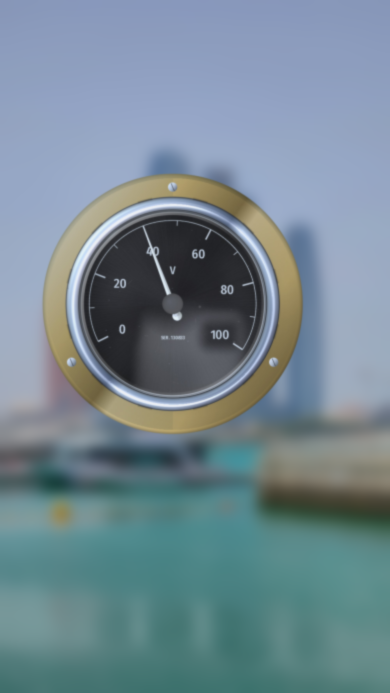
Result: 40 V
